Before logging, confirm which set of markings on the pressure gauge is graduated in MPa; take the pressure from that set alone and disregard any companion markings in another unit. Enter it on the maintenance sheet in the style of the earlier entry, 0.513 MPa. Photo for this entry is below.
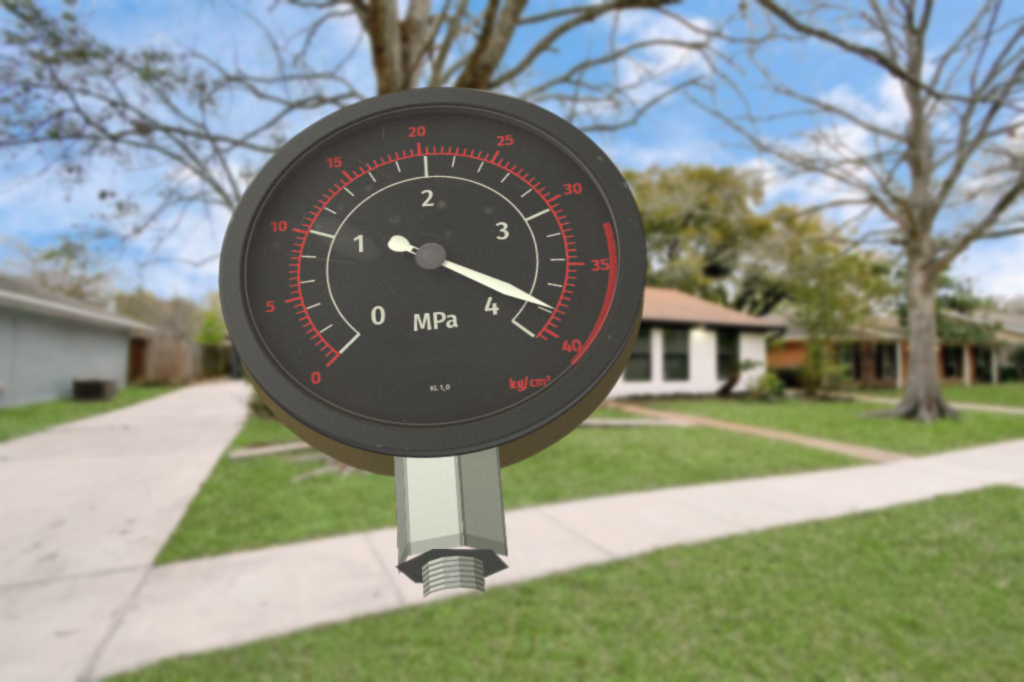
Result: 3.8 MPa
